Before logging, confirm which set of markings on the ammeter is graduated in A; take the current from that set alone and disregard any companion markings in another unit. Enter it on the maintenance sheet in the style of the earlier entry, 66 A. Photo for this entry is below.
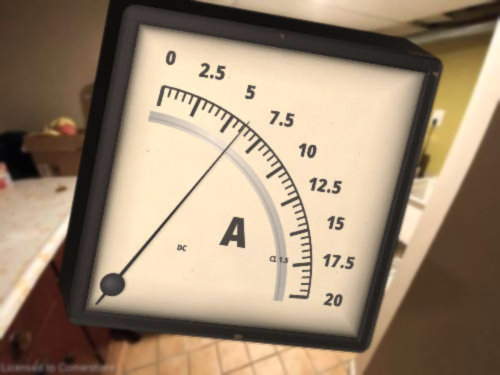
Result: 6 A
